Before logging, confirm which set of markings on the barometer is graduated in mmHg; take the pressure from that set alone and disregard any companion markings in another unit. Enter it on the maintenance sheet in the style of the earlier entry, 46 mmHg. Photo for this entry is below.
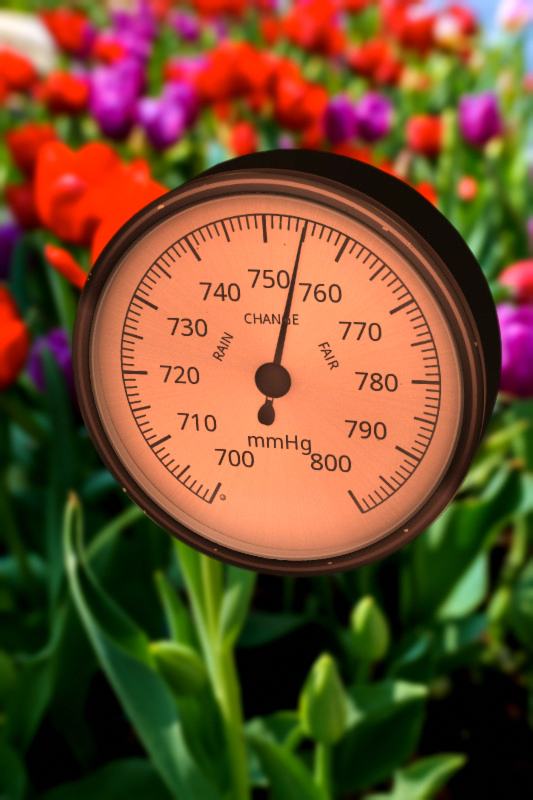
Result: 755 mmHg
